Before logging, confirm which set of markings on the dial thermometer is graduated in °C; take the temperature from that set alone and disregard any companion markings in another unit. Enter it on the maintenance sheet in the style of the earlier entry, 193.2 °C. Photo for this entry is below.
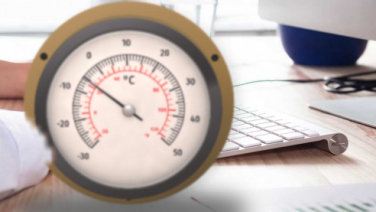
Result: -5 °C
